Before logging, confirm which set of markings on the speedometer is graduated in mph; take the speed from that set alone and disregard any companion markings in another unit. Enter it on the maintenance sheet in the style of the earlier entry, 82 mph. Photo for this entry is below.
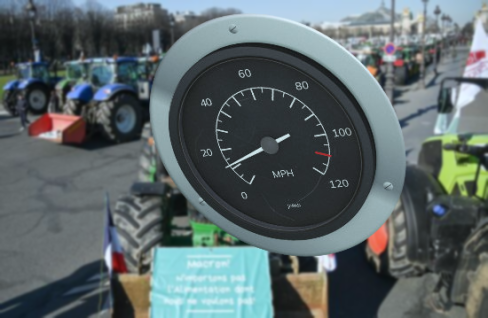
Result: 12.5 mph
